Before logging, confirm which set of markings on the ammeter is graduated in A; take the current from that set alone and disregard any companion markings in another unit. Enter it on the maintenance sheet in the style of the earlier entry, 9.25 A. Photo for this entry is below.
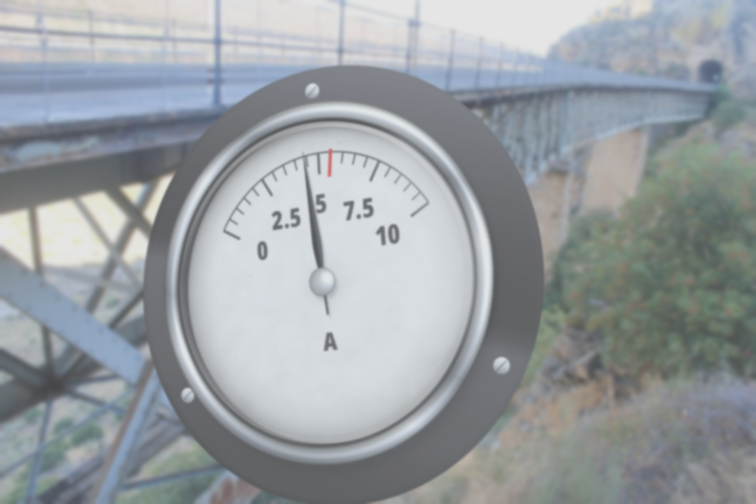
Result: 4.5 A
